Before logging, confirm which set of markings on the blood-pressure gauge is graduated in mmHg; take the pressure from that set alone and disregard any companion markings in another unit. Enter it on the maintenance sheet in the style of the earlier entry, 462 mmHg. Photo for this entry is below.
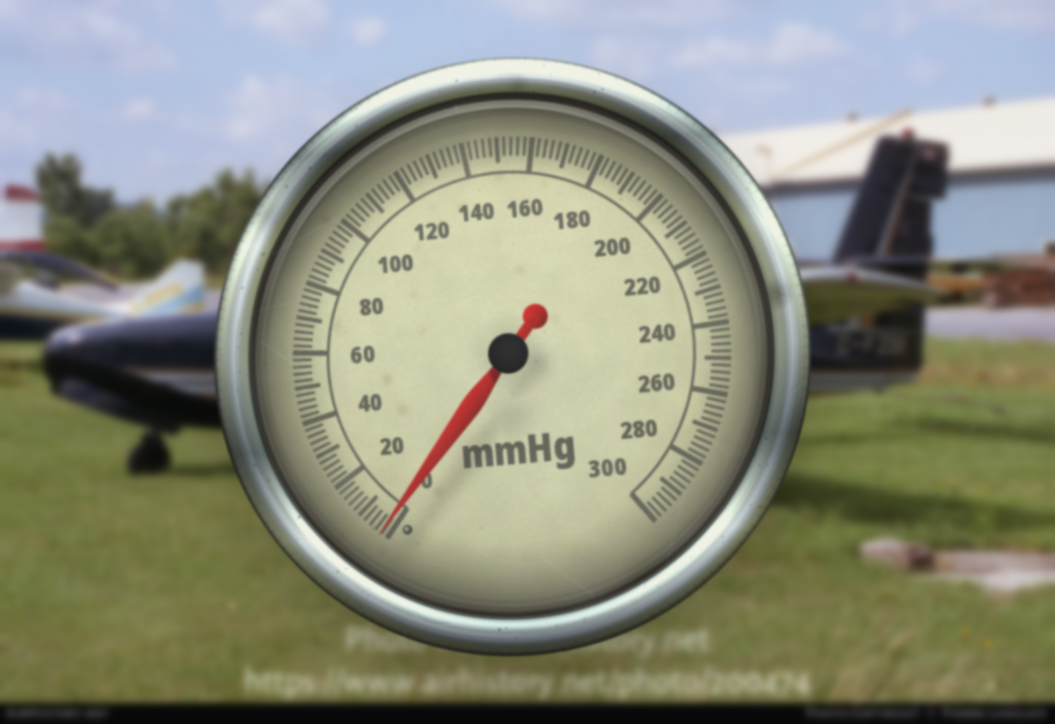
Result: 2 mmHg
